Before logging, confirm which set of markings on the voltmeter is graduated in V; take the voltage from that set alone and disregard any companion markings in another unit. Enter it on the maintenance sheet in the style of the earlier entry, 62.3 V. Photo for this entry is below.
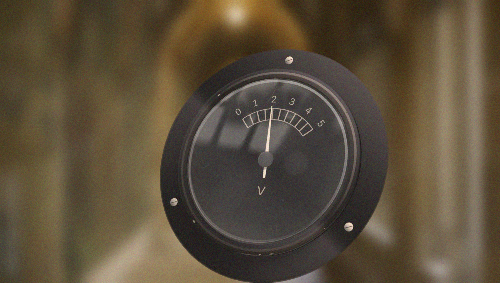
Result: 2 V
